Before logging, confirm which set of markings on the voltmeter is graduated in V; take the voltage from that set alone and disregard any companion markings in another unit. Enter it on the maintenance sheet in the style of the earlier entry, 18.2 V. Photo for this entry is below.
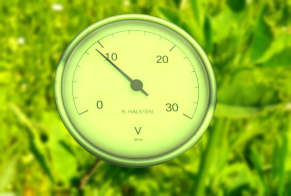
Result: 9 V
